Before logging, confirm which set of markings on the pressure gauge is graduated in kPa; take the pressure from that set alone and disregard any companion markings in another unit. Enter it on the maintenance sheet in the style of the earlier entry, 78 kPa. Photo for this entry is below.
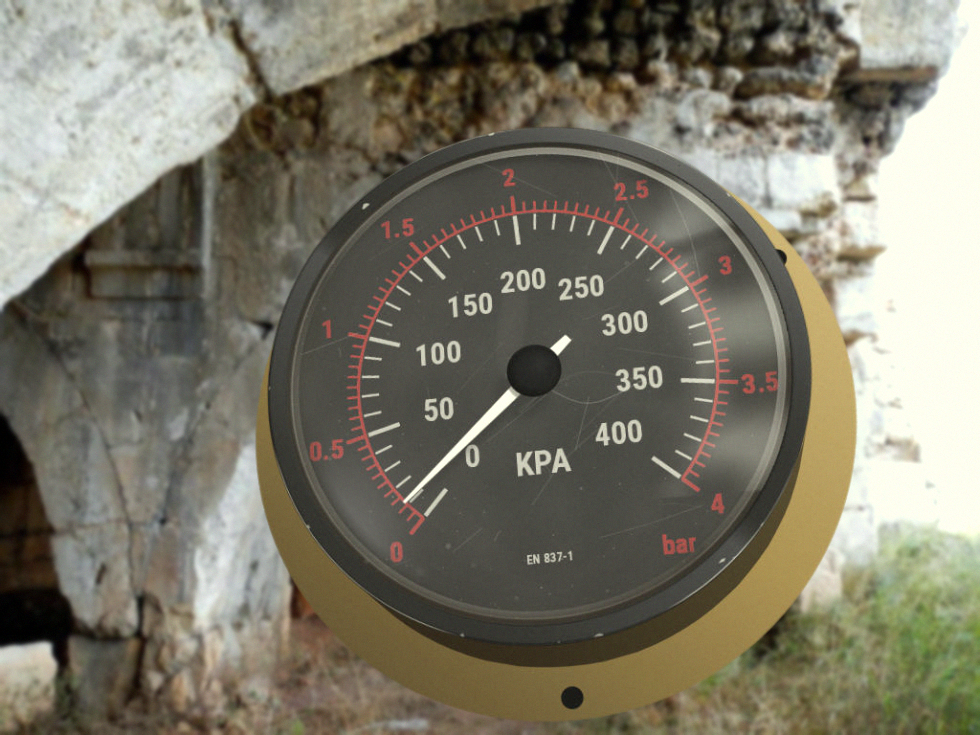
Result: 10 kPa
